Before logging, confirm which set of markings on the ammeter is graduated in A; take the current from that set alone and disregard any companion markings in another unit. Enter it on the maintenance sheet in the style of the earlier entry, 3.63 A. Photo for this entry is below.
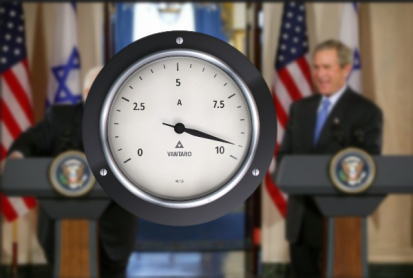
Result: 9.5 A
